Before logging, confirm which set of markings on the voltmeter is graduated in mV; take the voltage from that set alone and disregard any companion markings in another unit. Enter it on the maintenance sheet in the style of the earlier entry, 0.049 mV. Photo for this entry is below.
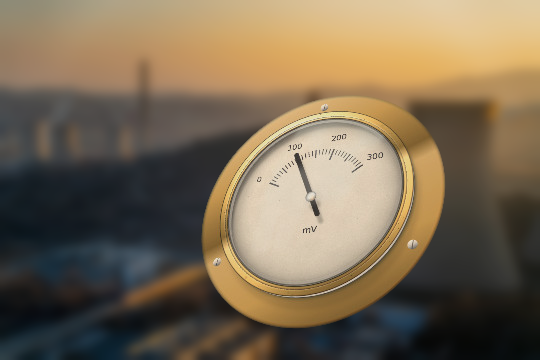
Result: 100 mV
